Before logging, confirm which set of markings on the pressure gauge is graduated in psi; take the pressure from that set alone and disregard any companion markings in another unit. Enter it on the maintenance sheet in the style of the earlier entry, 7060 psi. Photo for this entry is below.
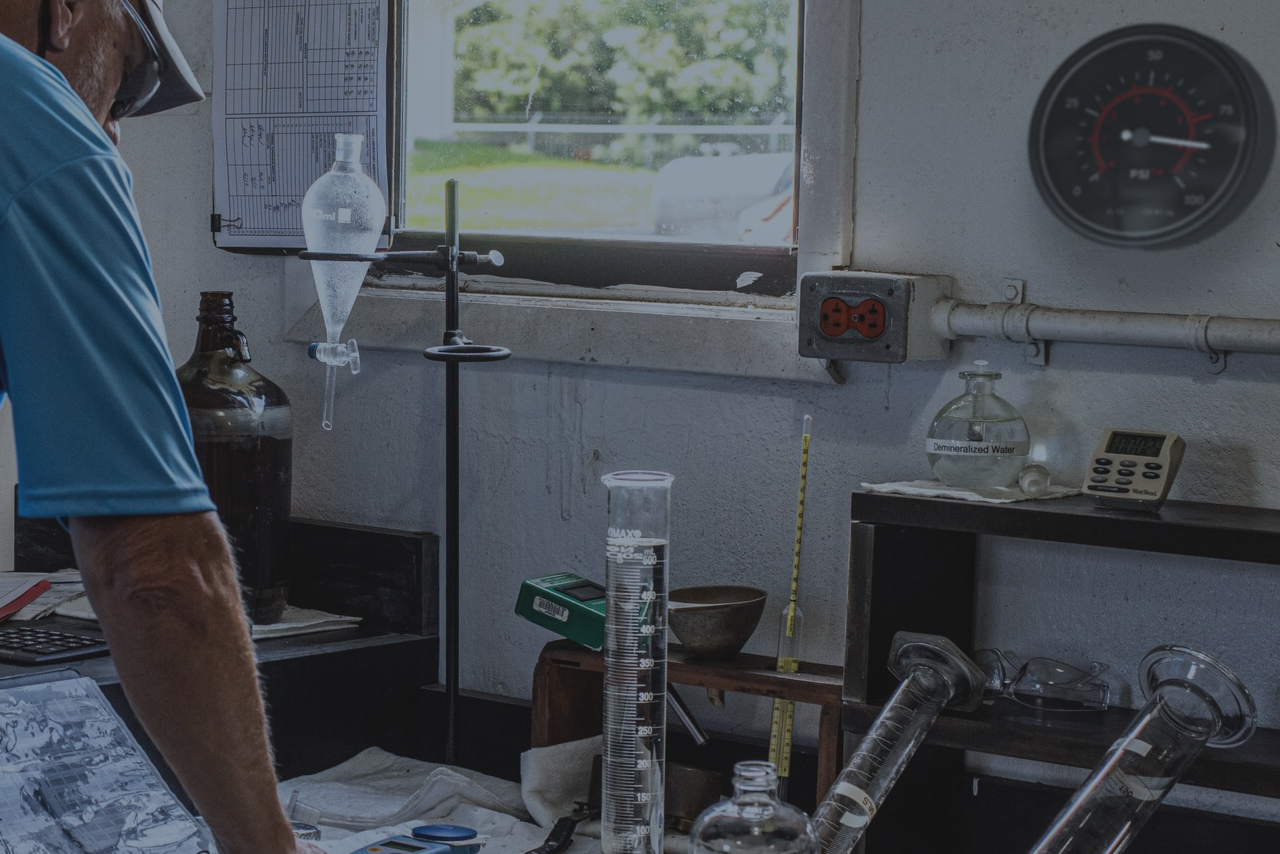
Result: 85 psi
